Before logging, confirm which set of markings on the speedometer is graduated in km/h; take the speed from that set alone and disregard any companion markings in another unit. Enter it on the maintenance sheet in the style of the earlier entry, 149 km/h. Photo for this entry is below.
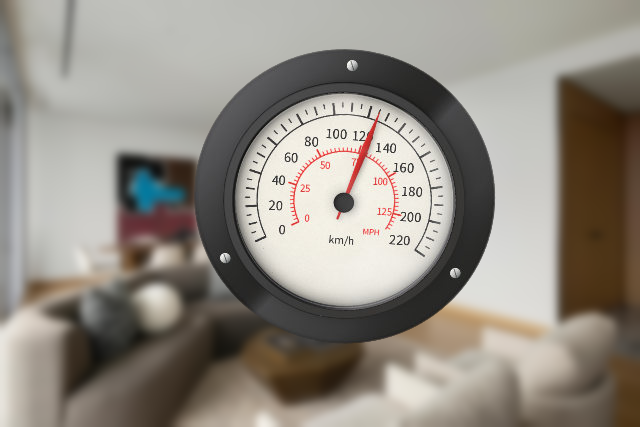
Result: 125 km/h
